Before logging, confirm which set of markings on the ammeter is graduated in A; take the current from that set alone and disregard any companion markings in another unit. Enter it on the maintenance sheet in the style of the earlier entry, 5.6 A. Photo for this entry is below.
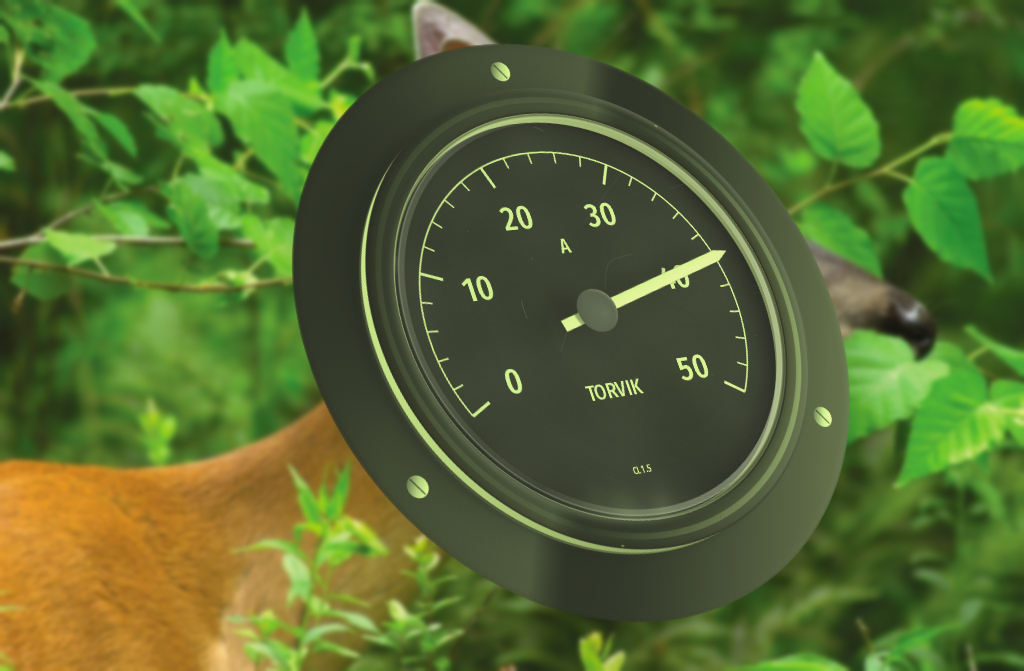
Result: 40 A
